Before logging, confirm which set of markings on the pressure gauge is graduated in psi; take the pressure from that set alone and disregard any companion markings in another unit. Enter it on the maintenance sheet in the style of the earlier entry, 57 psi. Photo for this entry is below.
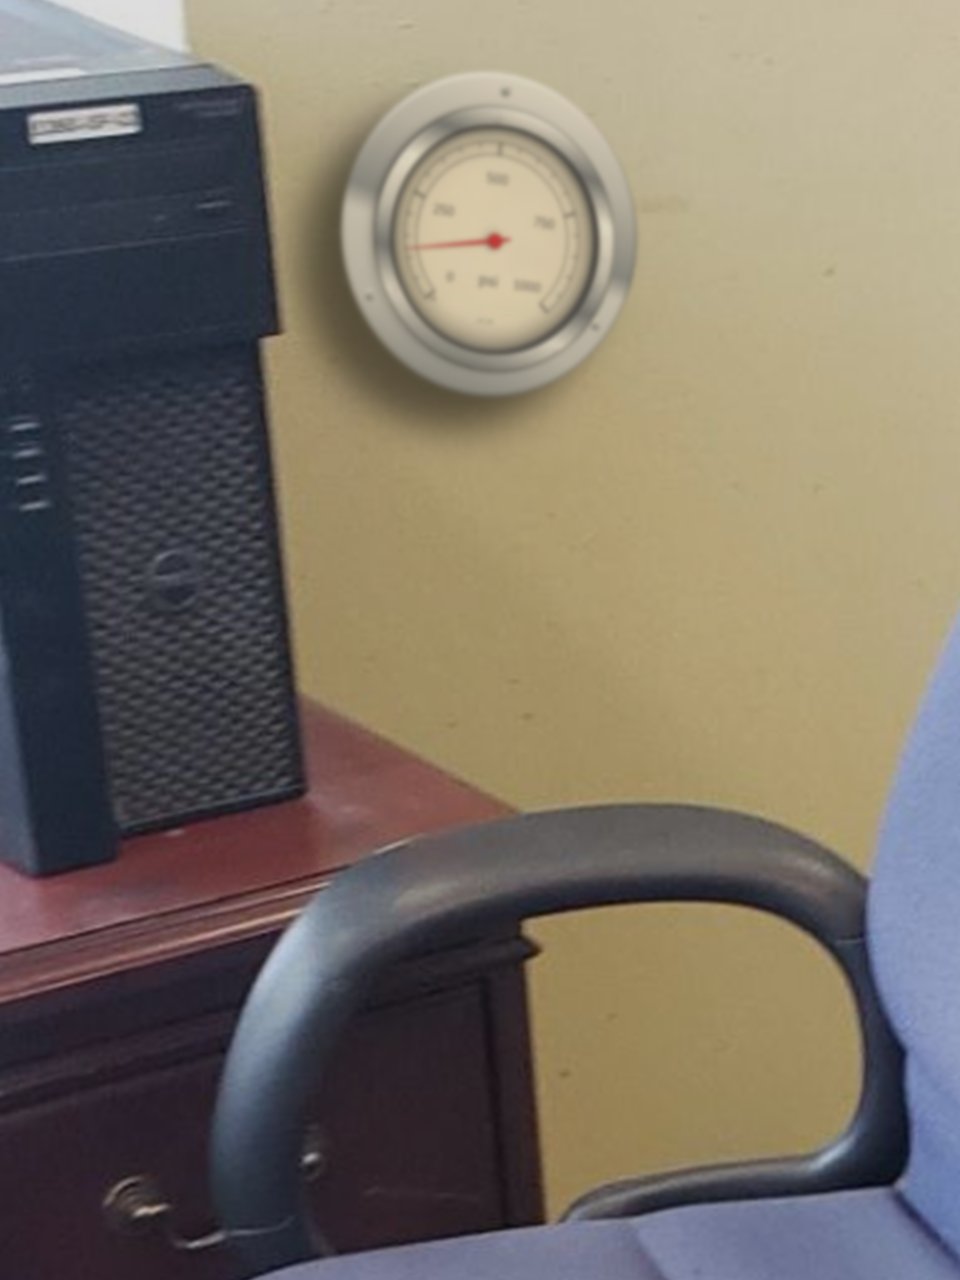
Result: 125 psi
